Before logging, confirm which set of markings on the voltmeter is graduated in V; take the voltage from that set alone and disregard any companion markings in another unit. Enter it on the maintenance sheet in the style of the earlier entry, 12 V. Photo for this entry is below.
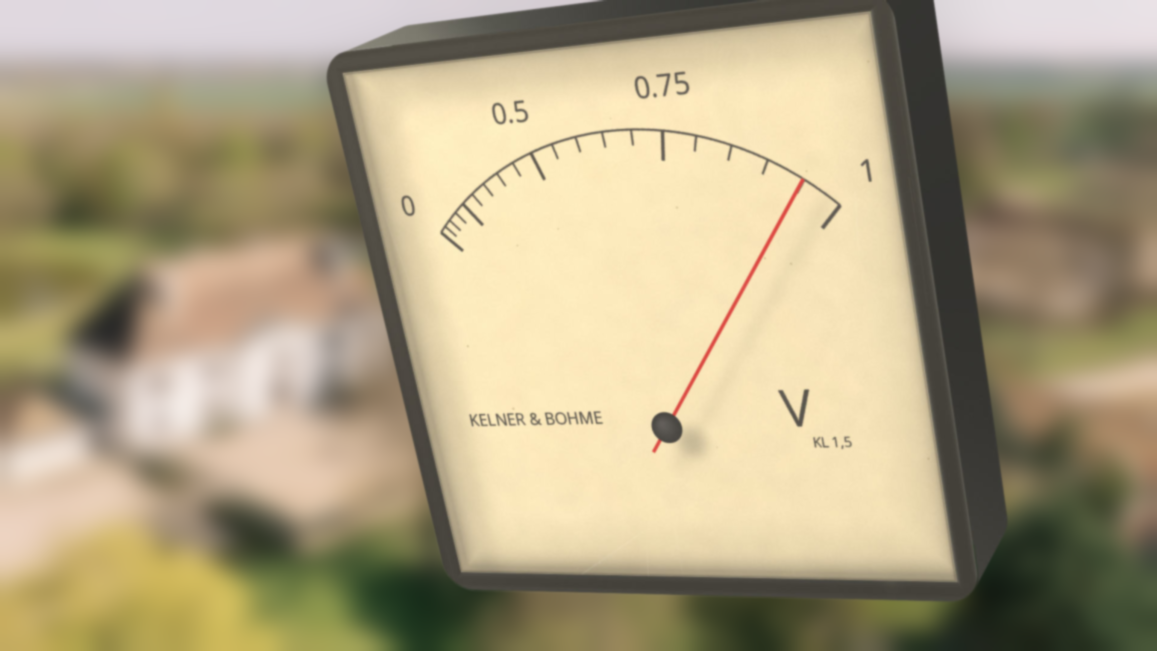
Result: 0.95 V
